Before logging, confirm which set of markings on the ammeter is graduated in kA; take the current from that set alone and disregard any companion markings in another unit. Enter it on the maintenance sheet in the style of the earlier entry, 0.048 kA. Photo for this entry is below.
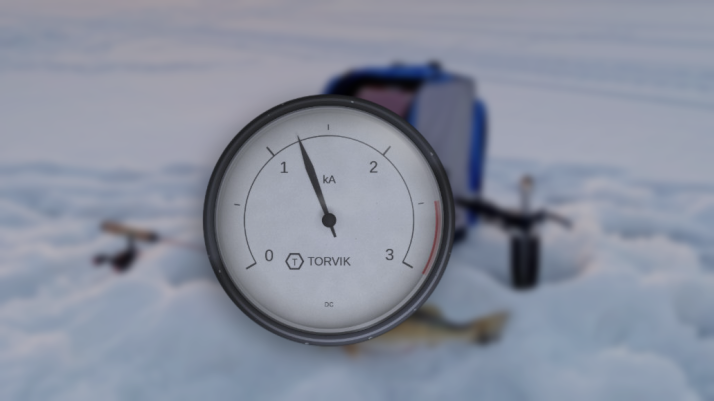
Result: 1.25 kA
